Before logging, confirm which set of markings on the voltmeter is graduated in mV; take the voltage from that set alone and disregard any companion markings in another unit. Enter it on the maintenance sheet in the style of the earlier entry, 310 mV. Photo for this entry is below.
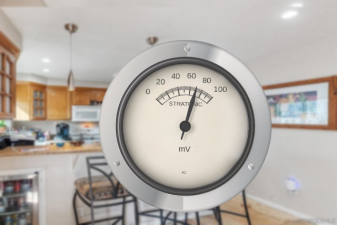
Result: 70 mV
